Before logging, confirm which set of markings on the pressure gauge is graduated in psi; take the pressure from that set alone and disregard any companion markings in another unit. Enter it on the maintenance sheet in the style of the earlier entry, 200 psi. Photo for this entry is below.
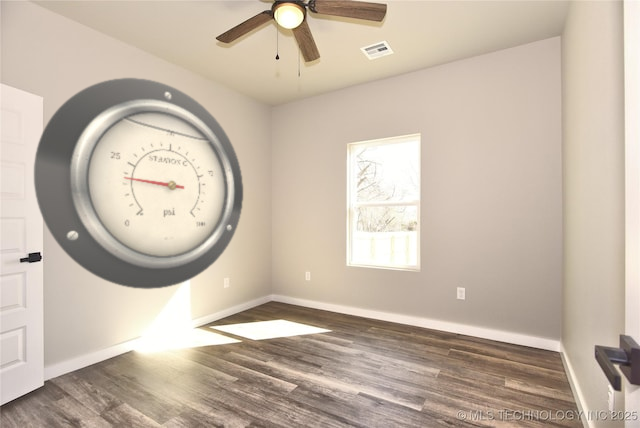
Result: 17.5 psi
